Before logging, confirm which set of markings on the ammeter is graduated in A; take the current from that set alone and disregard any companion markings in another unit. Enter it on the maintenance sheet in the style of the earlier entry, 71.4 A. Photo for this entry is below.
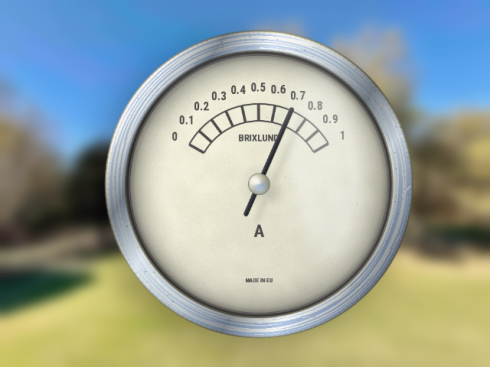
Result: 0.7 A
